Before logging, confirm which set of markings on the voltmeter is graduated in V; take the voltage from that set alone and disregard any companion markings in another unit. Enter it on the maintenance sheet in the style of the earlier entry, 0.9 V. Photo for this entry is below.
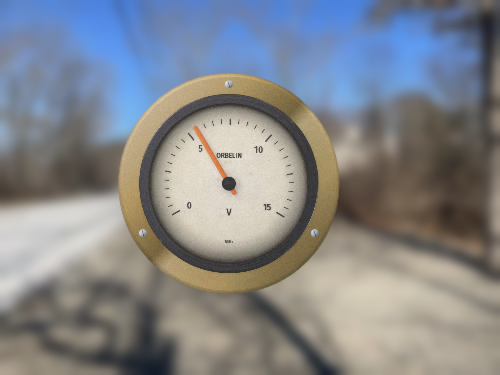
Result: 5.5 V
